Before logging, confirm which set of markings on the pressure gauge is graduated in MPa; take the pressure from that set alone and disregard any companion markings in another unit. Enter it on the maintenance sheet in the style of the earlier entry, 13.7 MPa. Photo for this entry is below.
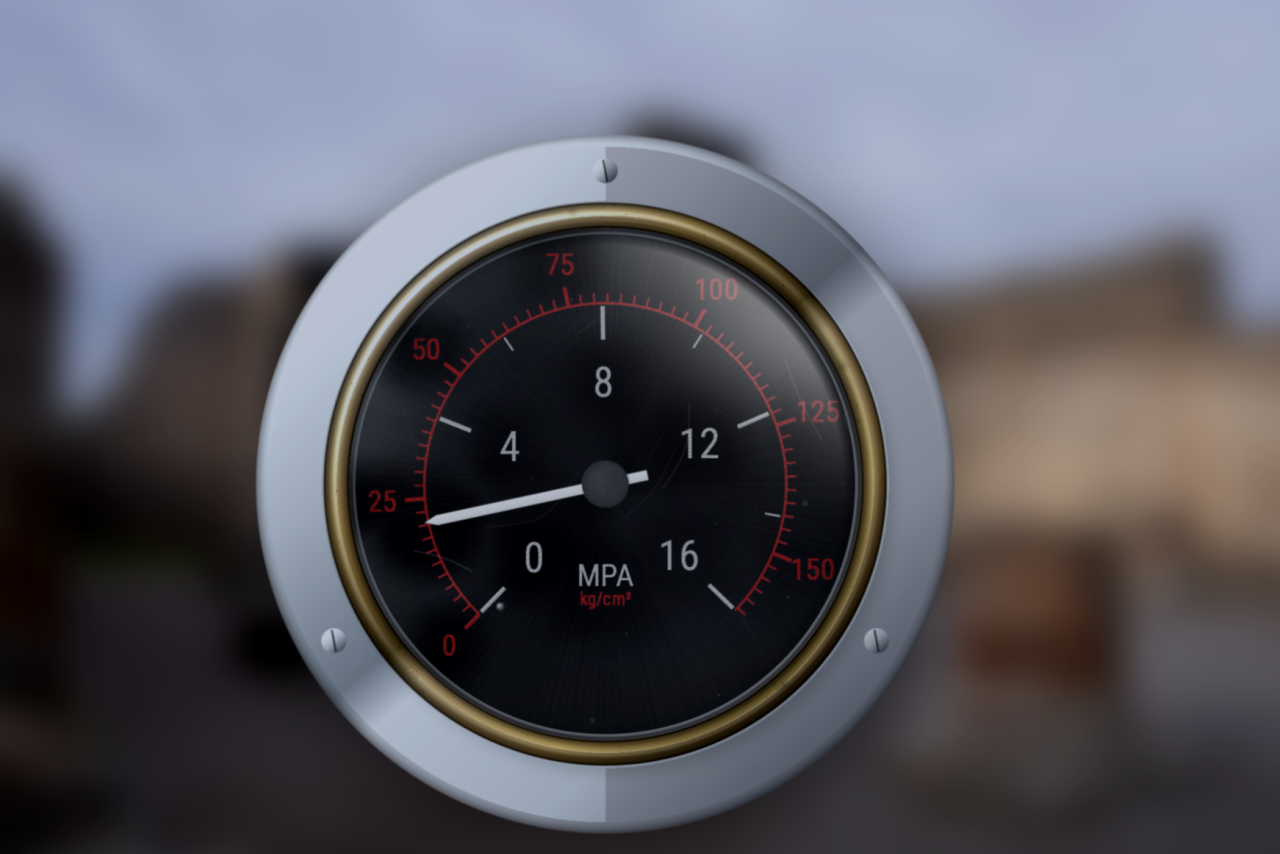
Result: 2 MPa
